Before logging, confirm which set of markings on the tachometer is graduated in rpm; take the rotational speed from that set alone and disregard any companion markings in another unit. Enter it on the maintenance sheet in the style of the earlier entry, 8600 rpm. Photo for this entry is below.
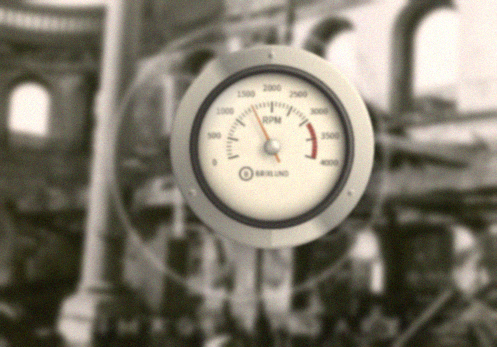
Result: 1500 rpm
